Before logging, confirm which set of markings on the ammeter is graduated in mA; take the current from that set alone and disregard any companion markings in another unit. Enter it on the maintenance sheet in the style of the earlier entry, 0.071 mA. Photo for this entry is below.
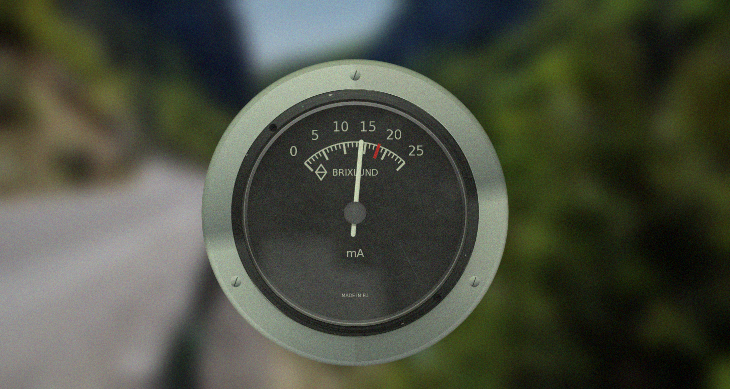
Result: 14 mA
